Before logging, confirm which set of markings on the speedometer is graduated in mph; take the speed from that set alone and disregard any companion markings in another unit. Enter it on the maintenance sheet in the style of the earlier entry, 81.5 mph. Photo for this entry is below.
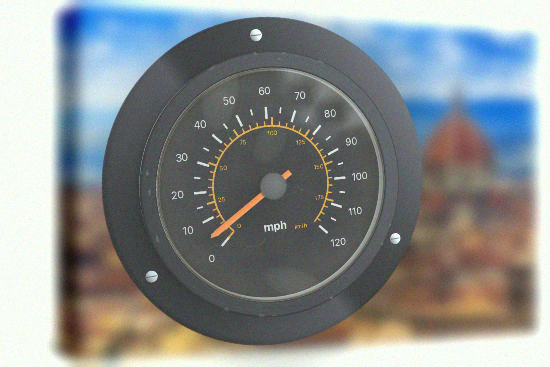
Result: 5 mph
